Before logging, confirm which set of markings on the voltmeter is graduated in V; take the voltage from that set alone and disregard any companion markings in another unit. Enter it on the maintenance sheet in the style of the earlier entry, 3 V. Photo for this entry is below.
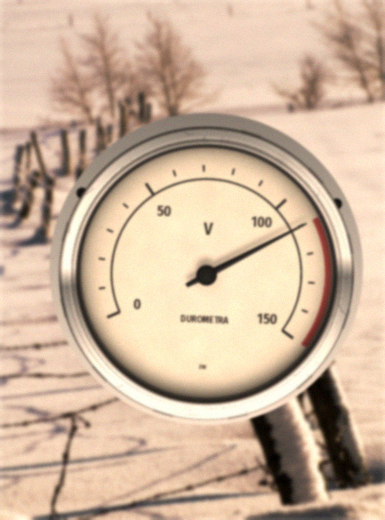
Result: 110 V
